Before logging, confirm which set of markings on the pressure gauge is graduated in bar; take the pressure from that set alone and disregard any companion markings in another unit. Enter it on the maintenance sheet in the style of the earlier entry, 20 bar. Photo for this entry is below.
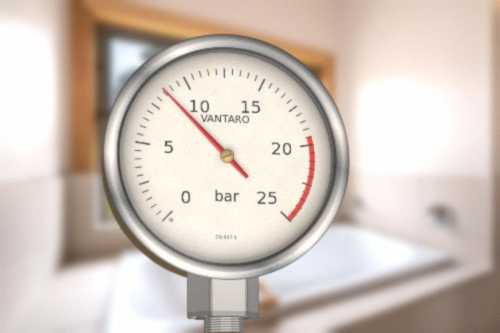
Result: 8.5 bar
